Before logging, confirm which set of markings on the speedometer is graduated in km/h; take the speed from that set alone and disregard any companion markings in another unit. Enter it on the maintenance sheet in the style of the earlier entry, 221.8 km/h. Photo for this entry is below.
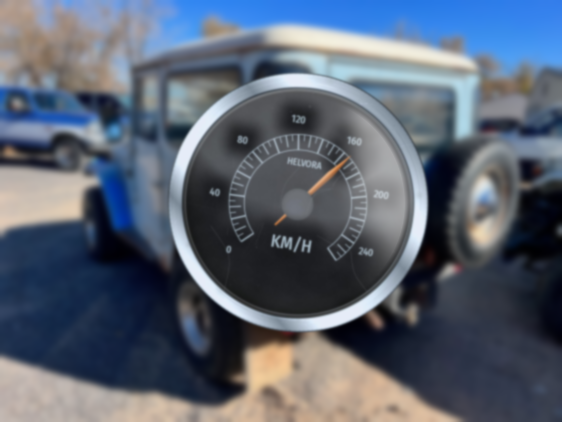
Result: 165 km/h
